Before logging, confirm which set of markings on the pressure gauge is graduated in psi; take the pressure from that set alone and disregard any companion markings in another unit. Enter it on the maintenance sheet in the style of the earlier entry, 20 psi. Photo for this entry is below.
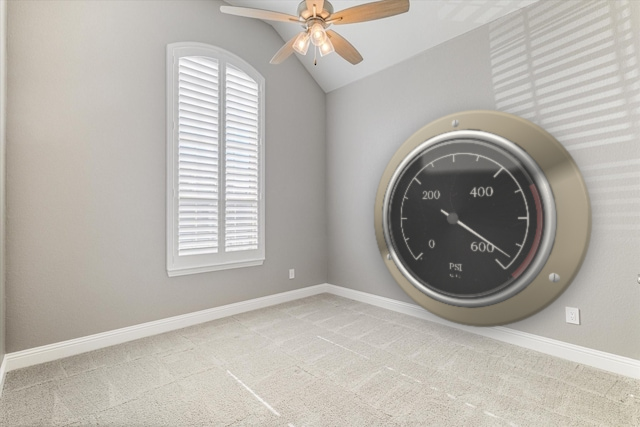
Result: 575 psi
